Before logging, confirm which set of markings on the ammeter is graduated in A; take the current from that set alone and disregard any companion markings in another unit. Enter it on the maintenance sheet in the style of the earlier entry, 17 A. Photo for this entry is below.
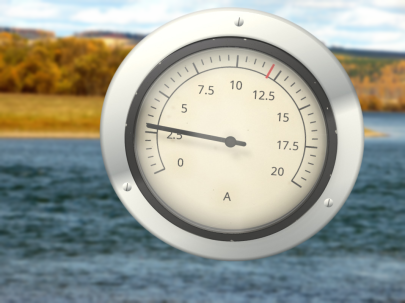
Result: 3 A
